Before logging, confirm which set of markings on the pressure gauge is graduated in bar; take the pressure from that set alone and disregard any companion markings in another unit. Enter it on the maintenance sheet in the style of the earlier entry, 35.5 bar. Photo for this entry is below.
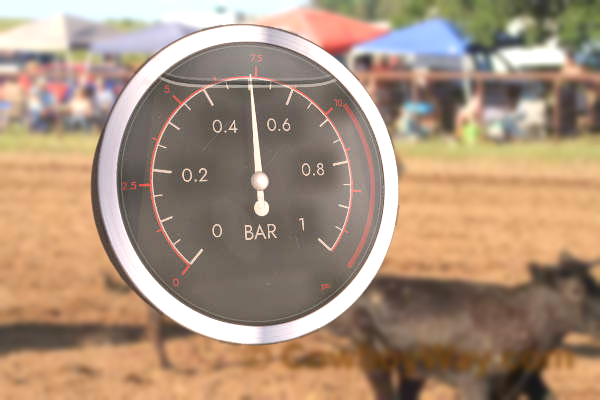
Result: 0.5 bar
